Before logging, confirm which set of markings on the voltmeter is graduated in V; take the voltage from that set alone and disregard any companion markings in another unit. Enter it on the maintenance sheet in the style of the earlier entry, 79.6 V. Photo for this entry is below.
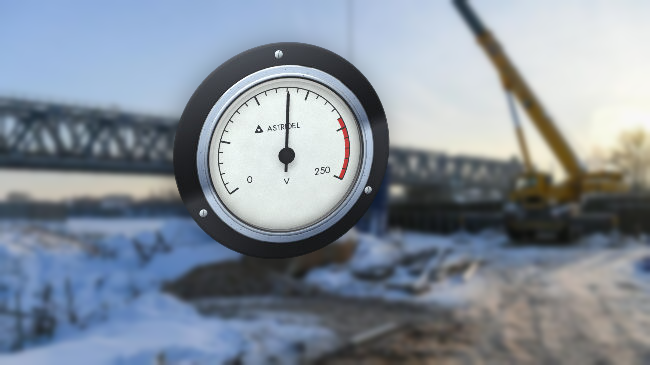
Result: 130 V
